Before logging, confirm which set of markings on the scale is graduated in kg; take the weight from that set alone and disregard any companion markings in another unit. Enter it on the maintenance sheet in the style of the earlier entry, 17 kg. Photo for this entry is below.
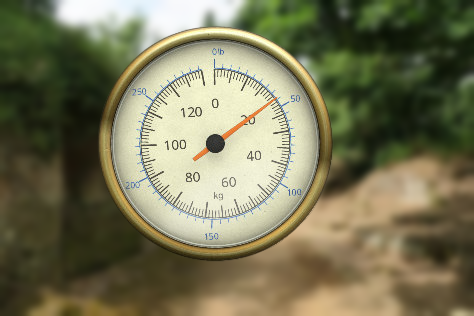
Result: 20 kg
